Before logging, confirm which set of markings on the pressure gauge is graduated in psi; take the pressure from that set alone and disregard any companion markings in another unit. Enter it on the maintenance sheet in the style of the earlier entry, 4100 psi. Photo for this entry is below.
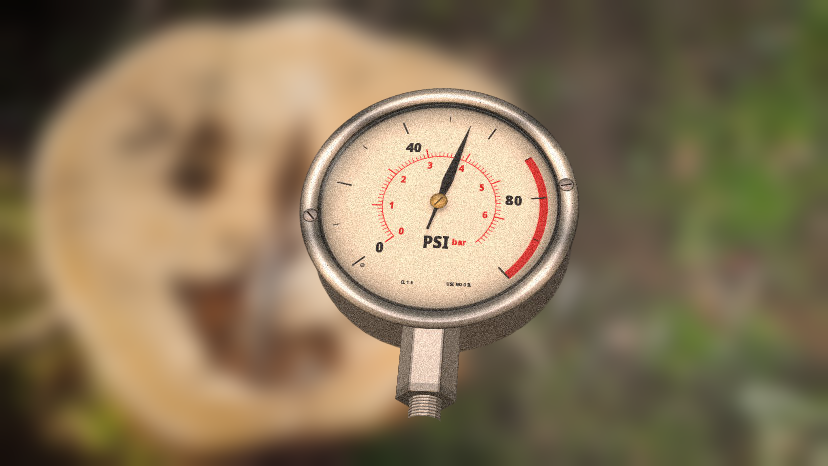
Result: 55 psi
